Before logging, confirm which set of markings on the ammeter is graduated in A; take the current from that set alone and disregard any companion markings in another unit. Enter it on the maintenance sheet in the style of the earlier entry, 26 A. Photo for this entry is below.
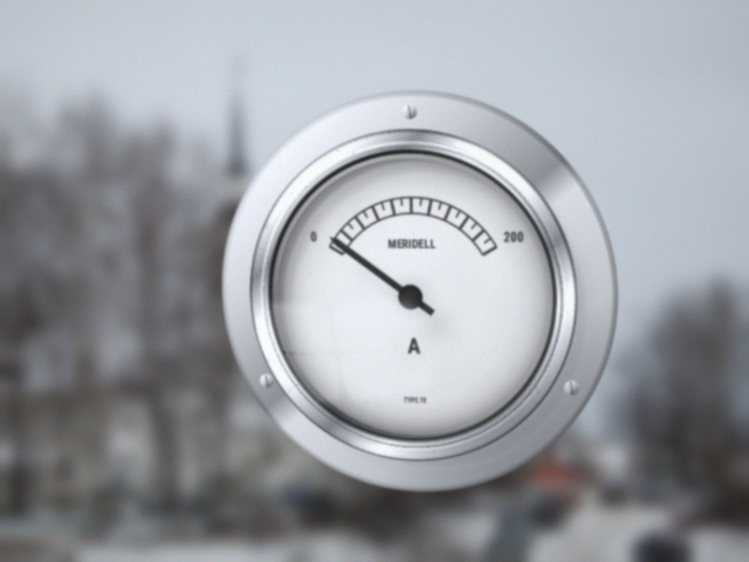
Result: 10 A
